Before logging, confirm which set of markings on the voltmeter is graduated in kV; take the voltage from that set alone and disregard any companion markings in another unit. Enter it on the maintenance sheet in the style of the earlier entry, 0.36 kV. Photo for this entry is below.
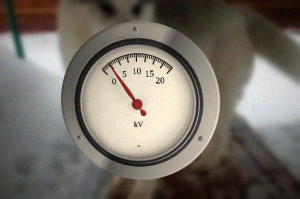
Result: 2.5 kV
